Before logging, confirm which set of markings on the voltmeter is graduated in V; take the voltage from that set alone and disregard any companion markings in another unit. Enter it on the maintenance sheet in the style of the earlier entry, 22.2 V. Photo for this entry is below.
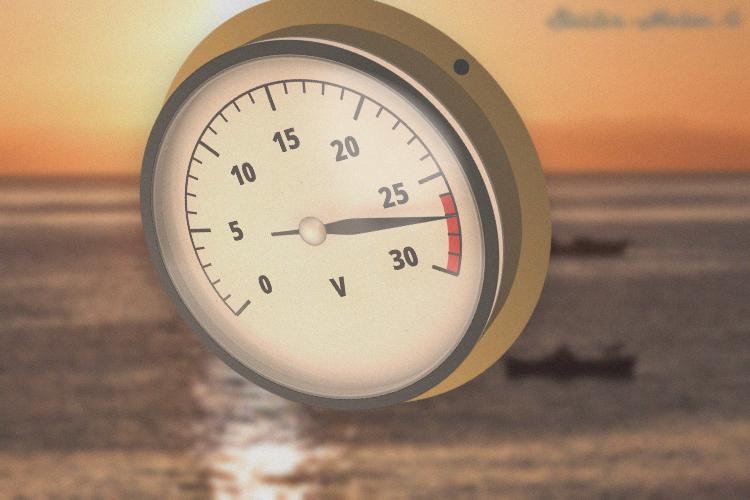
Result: 27 V
